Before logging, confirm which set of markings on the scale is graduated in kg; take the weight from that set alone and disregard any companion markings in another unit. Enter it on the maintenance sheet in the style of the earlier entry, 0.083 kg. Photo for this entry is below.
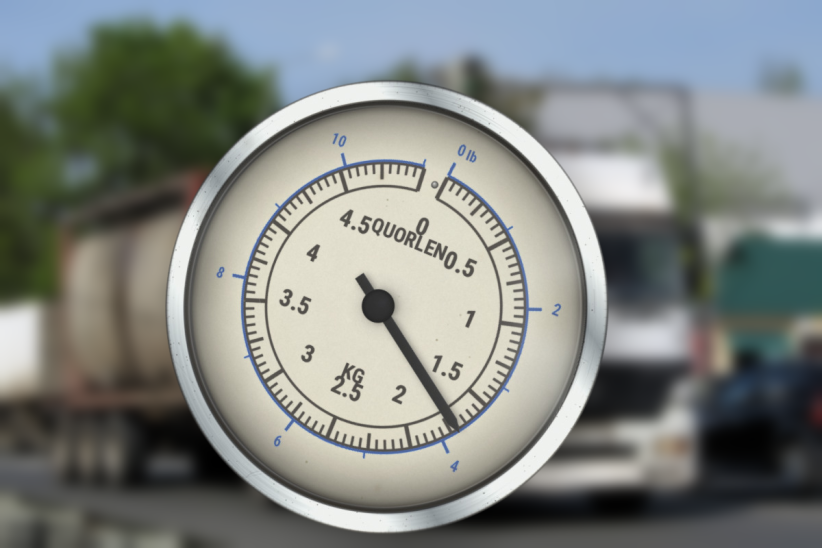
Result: 1.7 kg
